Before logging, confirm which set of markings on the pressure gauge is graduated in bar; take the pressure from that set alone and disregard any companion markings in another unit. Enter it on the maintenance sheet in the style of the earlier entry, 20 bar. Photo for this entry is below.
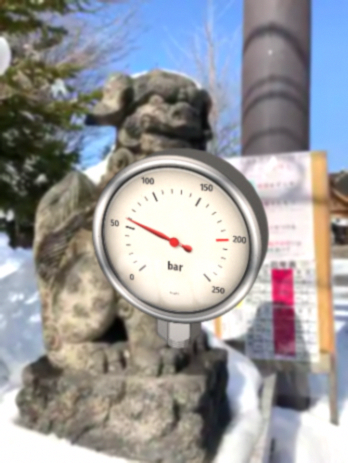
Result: 60 bar
